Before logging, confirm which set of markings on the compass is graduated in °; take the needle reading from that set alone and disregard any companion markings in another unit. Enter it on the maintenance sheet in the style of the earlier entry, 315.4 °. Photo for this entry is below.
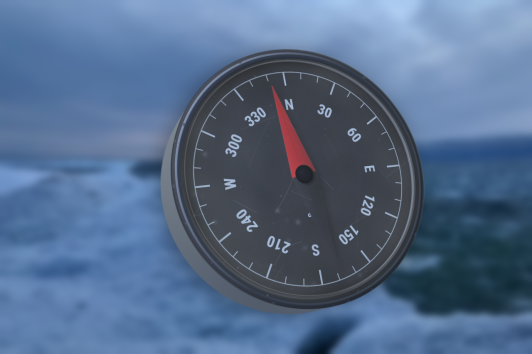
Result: 350 °
